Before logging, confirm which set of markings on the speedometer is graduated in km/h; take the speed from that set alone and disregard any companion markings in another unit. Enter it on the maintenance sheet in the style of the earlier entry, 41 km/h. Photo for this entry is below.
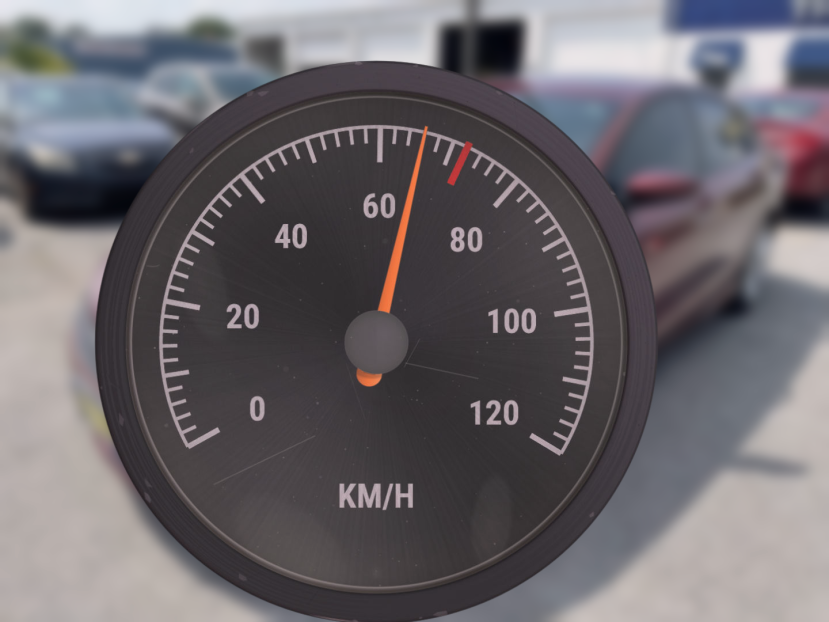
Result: 66 km/h
